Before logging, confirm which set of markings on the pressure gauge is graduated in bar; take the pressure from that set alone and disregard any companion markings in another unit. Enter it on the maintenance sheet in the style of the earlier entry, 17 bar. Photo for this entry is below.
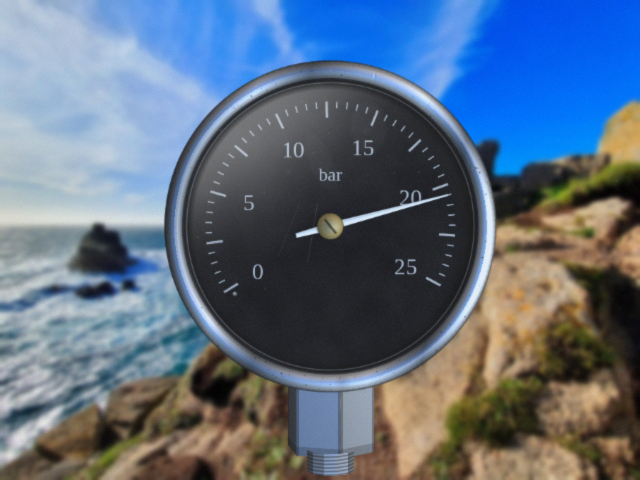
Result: 20.5 bar
